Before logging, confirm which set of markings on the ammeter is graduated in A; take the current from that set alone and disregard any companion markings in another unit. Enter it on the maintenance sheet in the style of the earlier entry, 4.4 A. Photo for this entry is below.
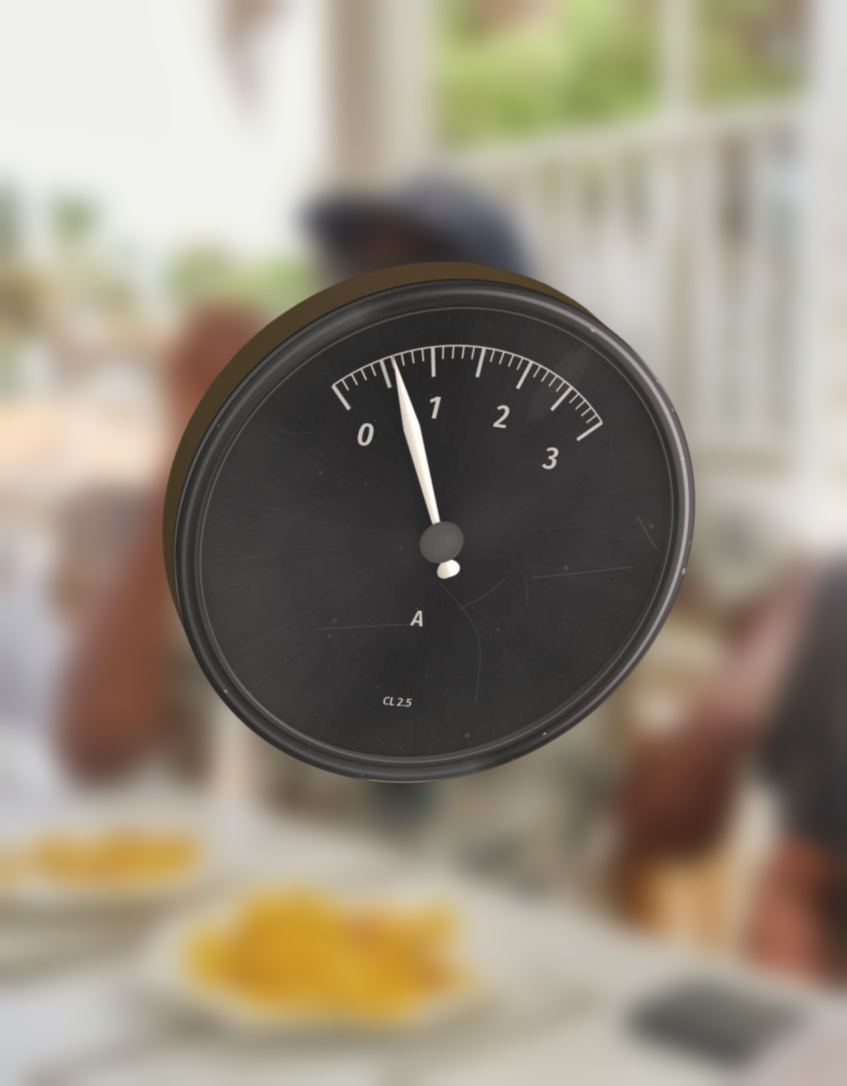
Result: 0.6 A
